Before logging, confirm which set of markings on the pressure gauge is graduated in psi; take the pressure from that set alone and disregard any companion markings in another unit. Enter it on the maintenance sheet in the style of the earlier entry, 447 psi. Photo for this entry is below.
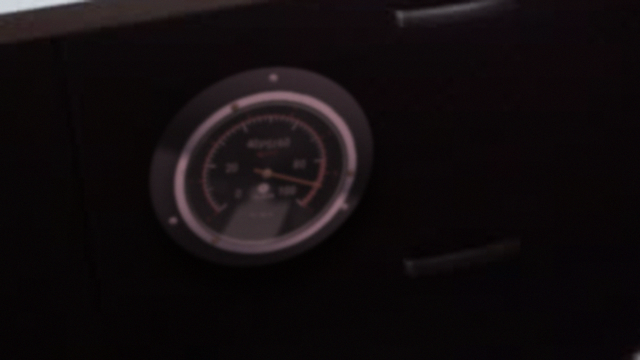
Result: 90 psi
